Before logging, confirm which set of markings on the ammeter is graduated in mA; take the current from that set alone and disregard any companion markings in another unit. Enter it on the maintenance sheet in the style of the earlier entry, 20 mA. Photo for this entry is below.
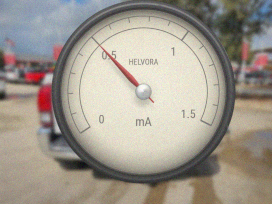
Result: 0.5 mA
